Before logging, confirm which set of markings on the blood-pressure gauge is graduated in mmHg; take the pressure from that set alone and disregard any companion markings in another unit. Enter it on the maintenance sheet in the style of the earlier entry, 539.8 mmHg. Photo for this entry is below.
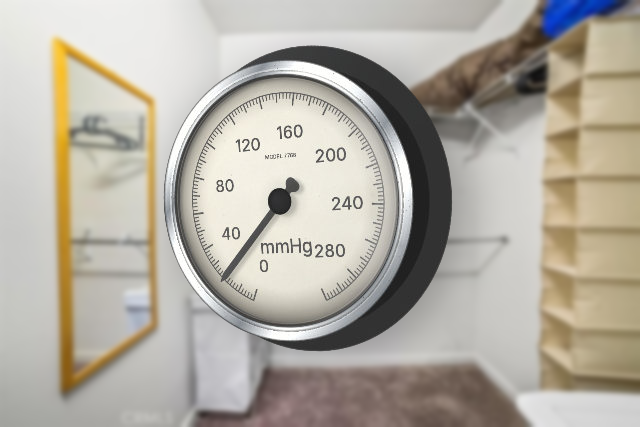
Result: 20 mmHg
